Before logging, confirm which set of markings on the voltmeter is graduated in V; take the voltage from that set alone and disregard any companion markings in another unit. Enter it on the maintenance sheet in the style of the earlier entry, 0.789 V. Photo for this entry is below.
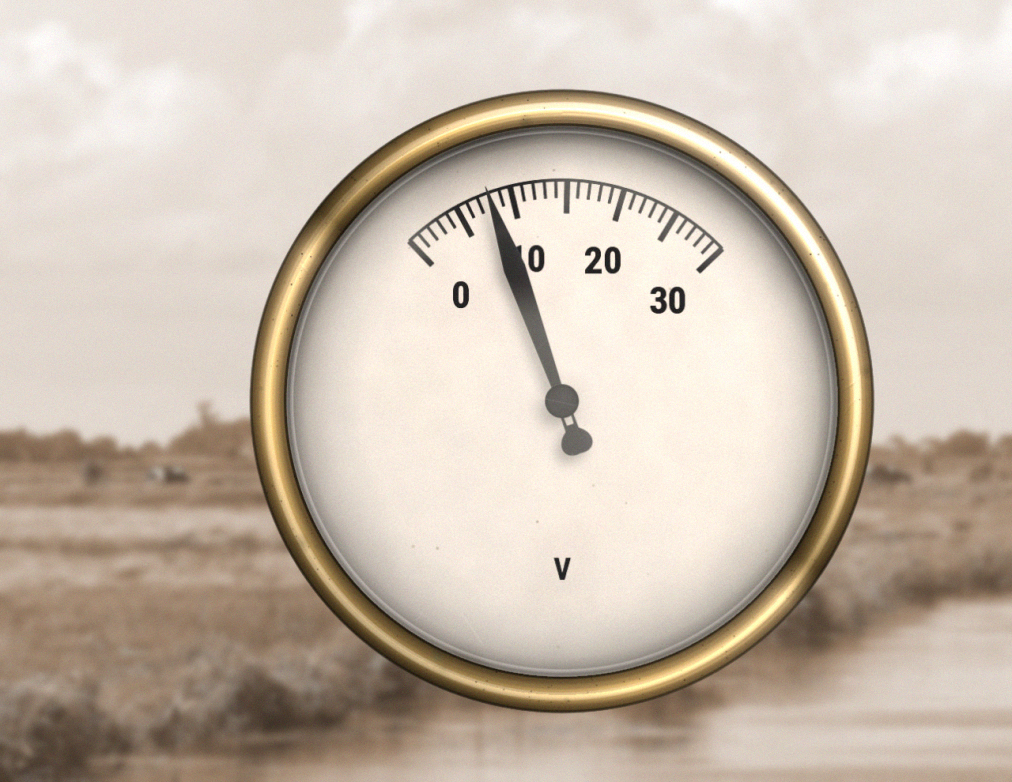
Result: 8 V
